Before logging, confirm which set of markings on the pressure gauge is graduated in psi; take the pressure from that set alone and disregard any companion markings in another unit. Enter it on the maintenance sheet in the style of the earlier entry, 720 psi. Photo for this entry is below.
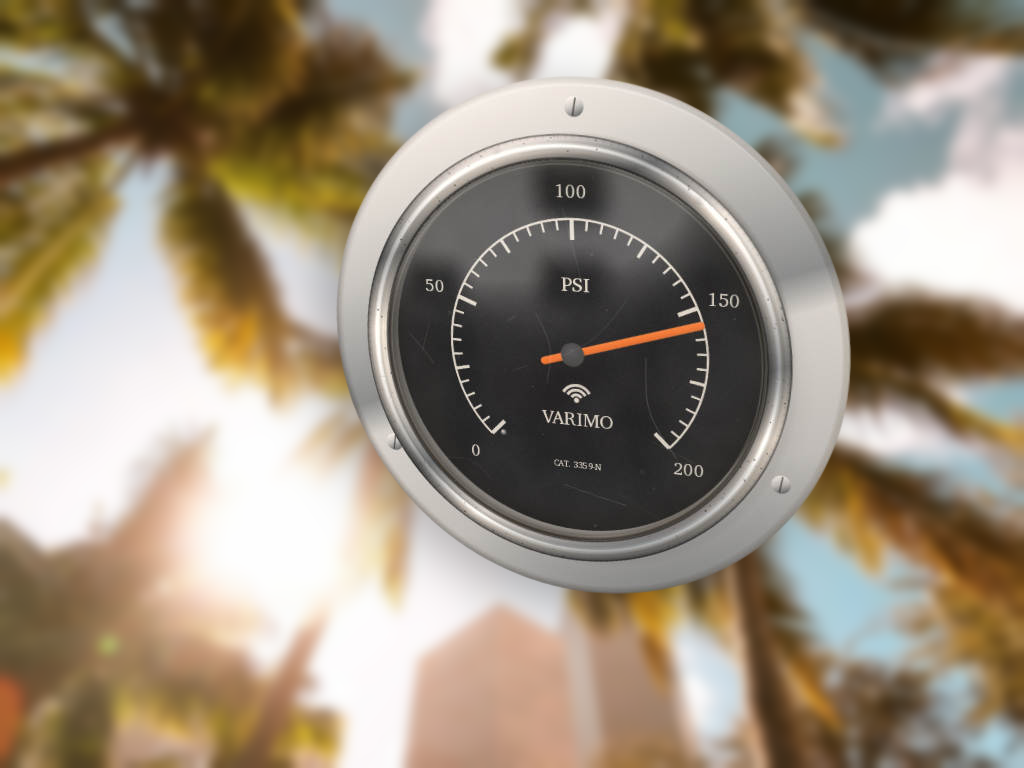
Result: 155 psi
